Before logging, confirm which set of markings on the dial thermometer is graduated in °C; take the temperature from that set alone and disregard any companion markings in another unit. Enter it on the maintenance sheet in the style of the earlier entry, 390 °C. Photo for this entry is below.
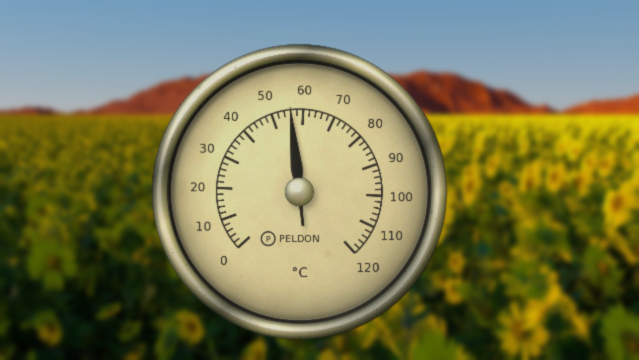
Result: 56 °C
